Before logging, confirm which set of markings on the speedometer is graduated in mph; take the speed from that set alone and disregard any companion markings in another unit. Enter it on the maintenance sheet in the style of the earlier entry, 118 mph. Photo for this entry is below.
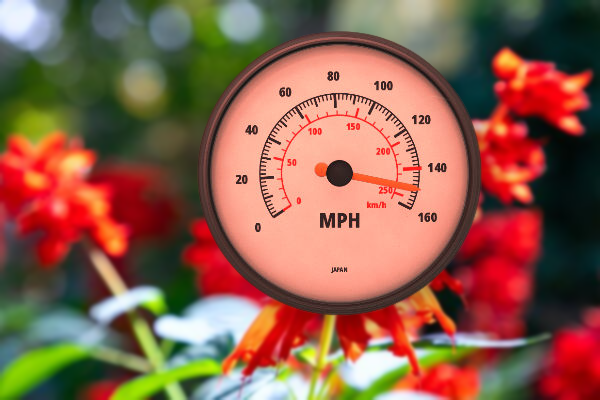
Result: 150 mph
